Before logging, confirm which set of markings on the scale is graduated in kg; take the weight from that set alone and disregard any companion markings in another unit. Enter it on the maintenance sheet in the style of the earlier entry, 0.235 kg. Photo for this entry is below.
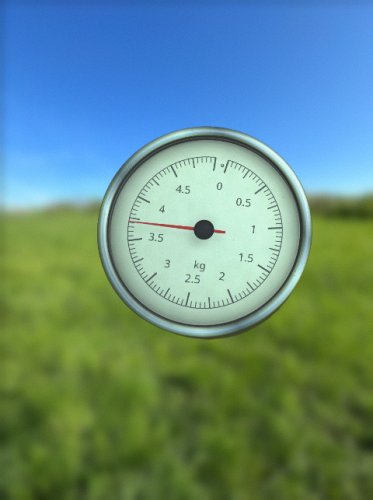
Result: 3.7 kg
